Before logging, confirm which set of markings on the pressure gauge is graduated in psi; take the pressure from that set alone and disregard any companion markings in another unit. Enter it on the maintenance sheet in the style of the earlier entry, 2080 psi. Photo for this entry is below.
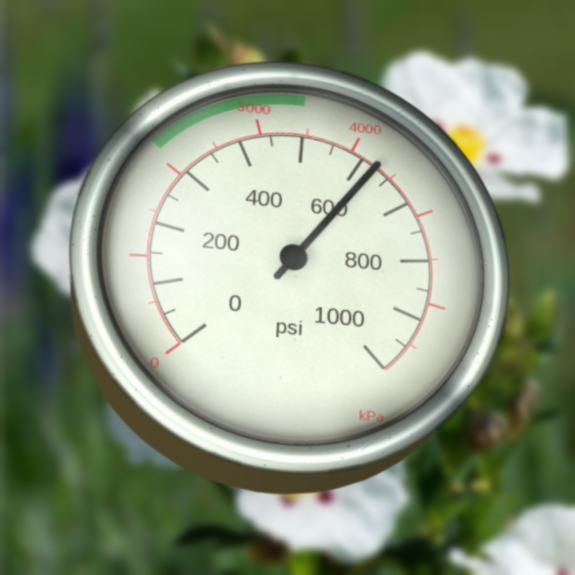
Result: 625 psi
